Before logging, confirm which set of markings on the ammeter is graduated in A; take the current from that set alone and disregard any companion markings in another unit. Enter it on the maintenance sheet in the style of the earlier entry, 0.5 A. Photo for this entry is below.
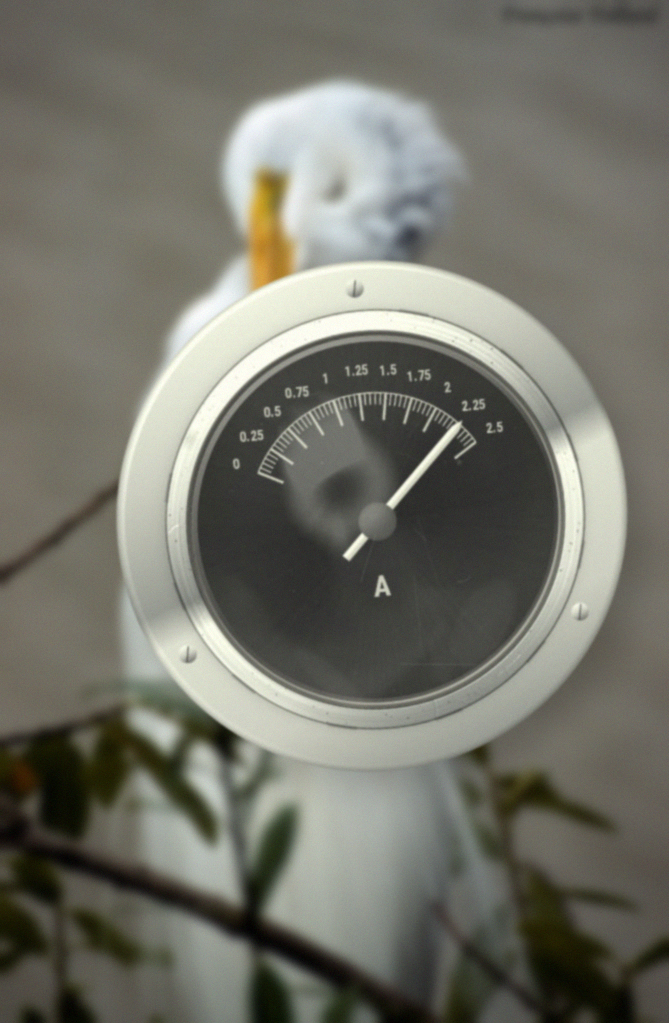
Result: 2.25 A
